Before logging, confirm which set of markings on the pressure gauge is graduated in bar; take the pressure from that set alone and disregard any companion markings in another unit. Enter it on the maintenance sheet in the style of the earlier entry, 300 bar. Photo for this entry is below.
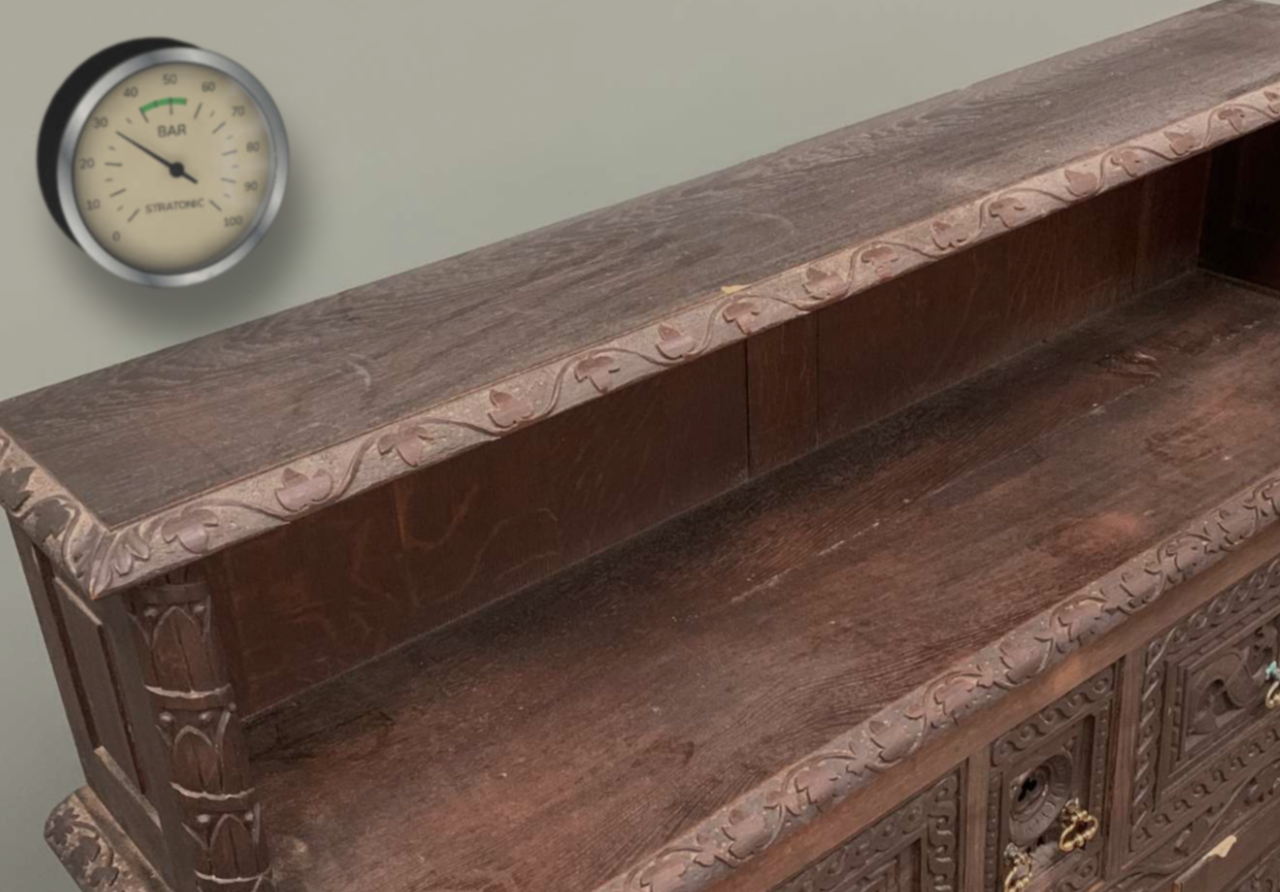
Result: 30 bar
